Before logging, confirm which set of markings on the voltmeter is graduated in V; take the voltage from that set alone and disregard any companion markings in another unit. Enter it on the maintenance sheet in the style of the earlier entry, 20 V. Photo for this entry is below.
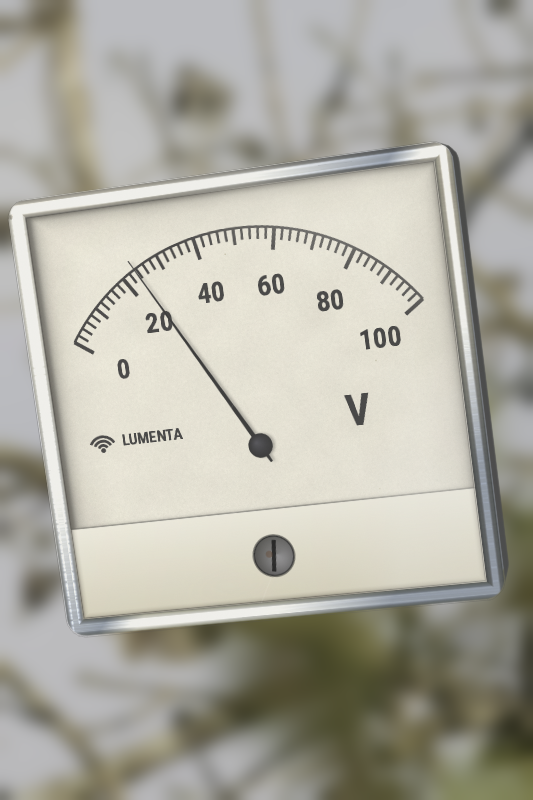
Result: 24 V
